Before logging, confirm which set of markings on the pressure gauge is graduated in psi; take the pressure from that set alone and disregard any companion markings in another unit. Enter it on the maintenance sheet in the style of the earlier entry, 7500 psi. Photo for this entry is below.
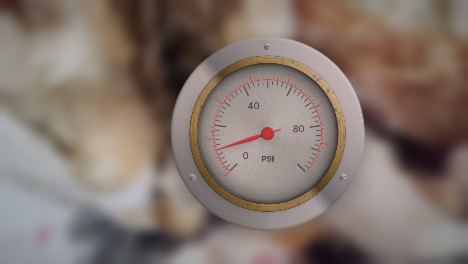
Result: 10 psi
